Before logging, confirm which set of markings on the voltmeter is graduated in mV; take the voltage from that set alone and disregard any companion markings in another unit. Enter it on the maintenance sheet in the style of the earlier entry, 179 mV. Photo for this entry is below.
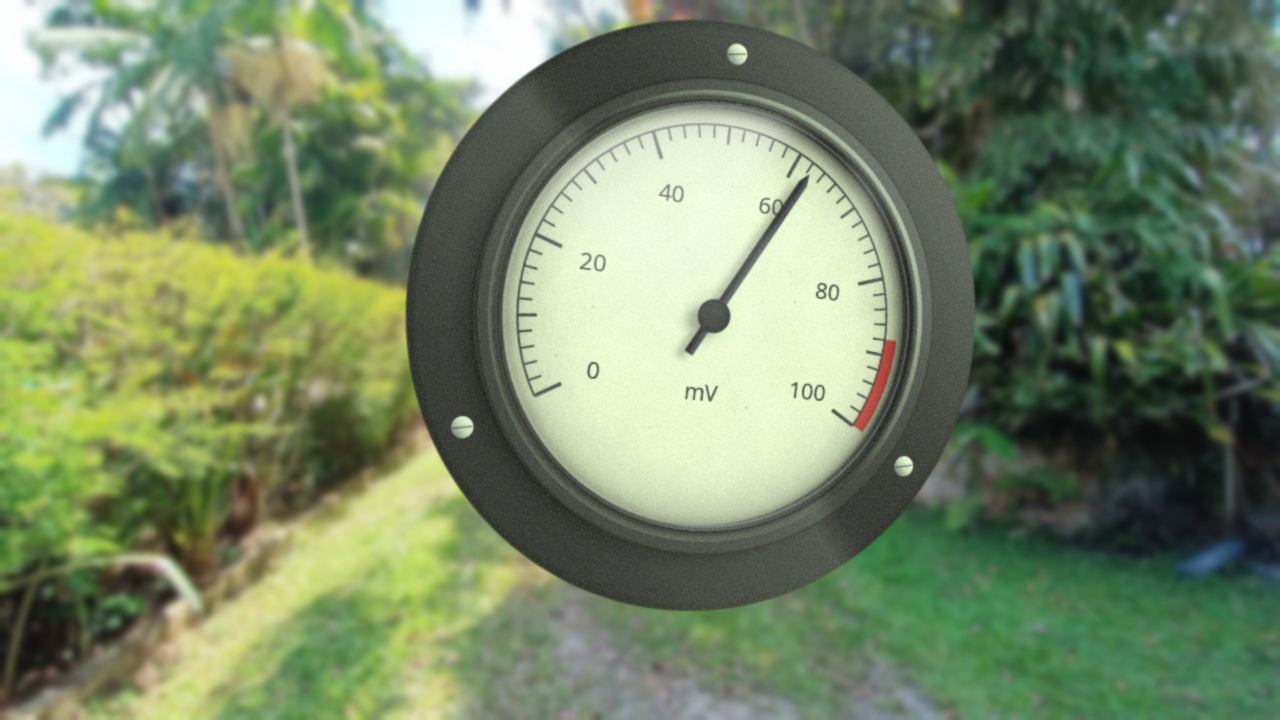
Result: 62 mV
